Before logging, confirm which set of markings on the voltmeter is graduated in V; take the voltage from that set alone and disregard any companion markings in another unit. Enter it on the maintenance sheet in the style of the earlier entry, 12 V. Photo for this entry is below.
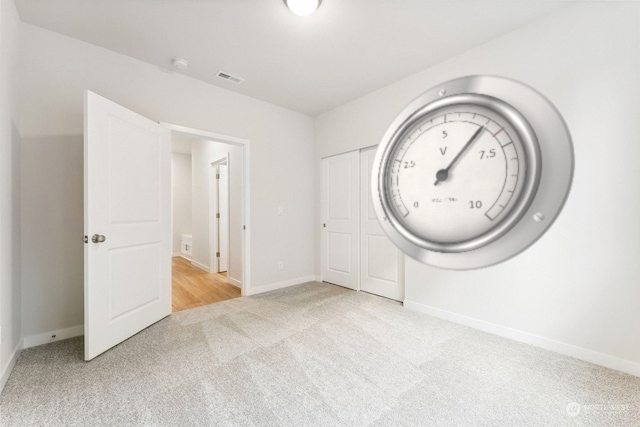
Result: 6.5 V
